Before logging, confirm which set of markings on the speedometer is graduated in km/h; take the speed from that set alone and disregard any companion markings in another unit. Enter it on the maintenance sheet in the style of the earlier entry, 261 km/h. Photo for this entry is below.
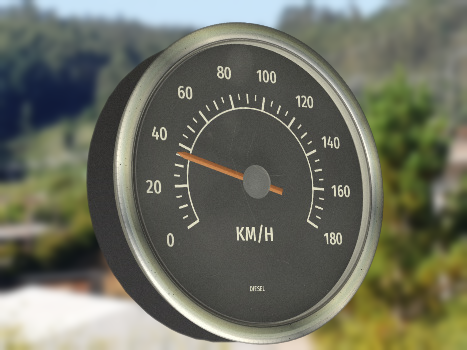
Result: 35 km/h
